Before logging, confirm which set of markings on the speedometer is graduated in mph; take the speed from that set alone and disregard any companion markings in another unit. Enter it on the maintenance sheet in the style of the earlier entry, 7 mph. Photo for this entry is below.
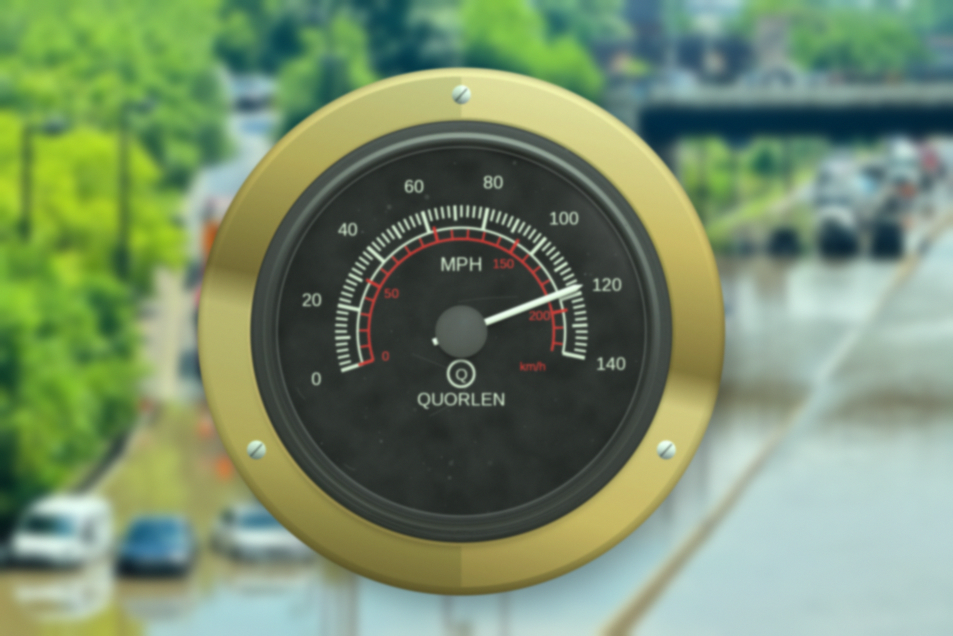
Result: 118 mph
